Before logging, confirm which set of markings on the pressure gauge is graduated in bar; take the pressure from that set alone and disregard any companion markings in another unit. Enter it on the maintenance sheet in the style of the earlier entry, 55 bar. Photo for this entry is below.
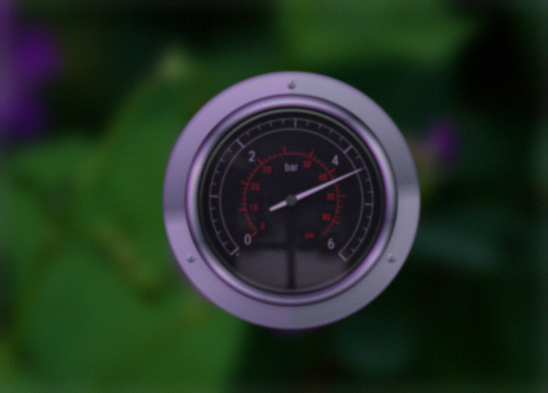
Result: 4.4 bar
